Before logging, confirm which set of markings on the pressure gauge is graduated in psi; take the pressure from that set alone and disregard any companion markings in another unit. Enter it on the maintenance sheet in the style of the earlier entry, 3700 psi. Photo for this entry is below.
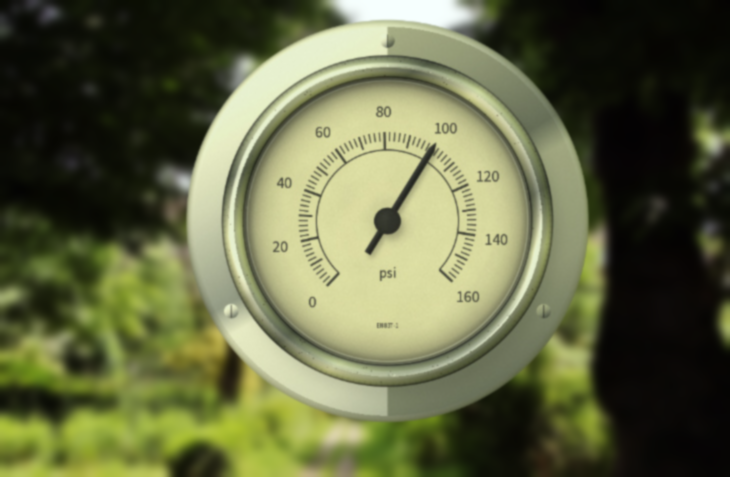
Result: 100 psi
